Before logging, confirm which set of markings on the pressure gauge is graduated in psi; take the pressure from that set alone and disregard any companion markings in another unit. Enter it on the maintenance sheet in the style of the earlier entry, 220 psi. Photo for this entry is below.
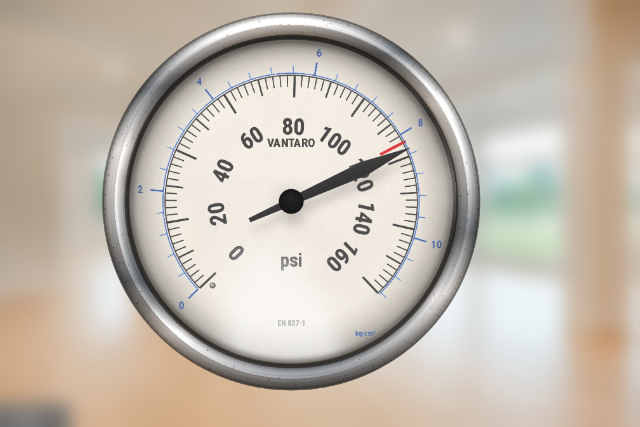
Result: 118 psi
